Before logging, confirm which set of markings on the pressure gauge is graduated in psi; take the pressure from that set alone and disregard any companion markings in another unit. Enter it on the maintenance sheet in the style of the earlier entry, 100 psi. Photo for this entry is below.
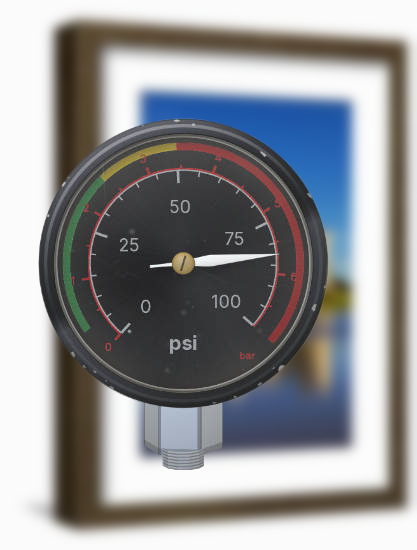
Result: 82.5 psi
